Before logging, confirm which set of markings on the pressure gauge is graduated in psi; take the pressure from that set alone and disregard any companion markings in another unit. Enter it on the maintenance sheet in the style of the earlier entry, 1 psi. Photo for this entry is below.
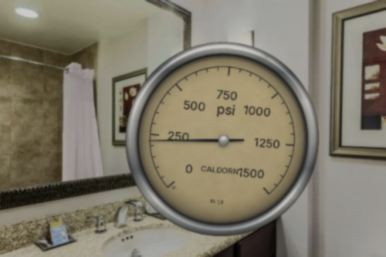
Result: 225 psi
